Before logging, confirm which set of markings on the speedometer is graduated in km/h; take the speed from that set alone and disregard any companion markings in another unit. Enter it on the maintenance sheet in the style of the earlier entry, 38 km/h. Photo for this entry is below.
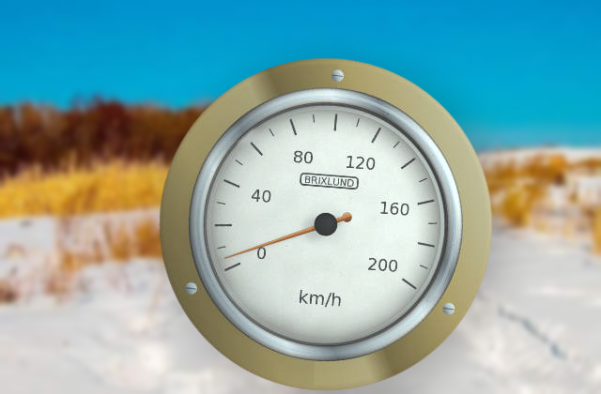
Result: 5 km/h
